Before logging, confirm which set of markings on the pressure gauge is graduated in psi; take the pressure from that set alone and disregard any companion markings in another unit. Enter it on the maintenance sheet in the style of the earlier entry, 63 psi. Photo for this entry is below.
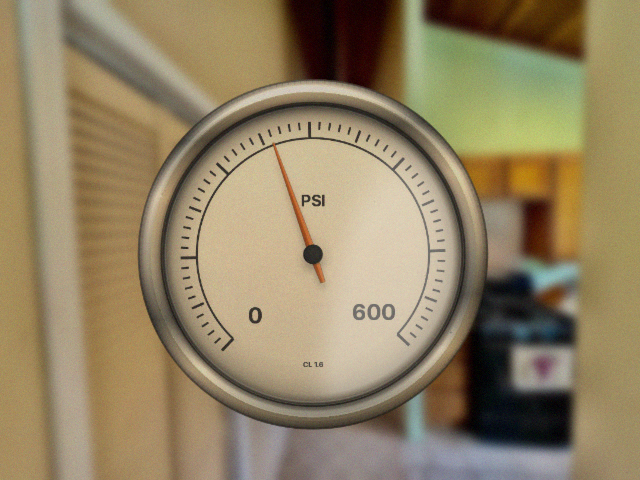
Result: 260 psi
